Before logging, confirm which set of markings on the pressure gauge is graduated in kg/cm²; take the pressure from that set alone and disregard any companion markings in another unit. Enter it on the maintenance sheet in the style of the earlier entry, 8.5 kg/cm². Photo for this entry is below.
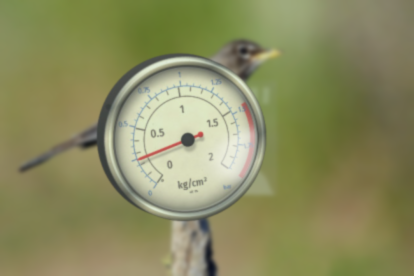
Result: 0.25 kg/cm²
